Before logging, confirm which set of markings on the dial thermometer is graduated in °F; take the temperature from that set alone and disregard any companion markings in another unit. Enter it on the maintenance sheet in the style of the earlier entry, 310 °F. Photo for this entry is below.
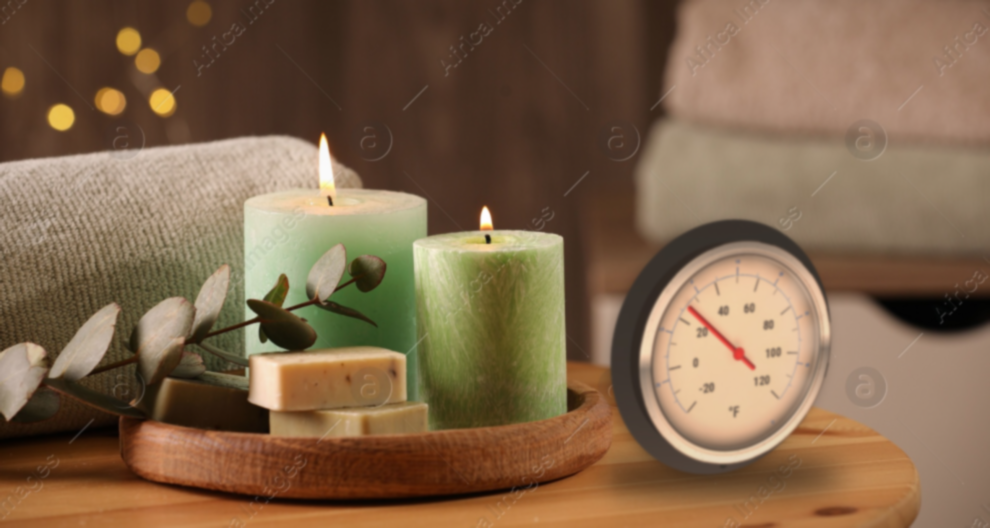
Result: 25 °F
